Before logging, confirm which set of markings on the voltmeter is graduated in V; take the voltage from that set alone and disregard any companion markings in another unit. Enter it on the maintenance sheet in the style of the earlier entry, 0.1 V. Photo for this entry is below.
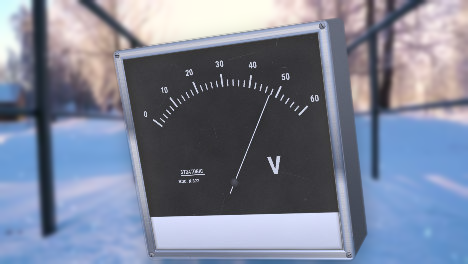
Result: 48 V
